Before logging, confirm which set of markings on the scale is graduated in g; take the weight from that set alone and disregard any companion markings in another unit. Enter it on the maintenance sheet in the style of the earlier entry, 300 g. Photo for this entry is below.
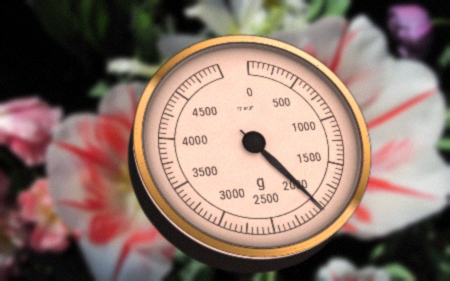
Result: 2000 g
